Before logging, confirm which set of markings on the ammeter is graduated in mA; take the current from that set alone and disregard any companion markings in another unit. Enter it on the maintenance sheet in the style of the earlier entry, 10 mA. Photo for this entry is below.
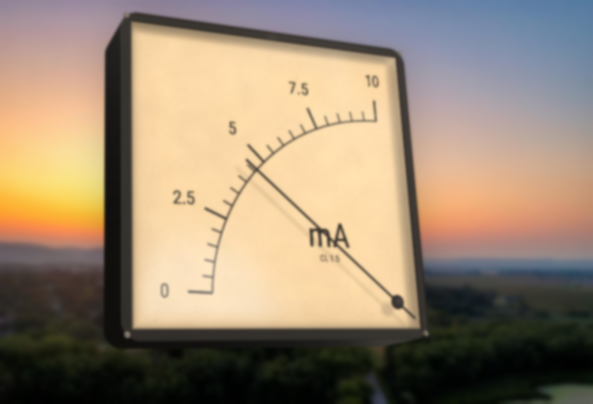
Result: 4.5 mA
